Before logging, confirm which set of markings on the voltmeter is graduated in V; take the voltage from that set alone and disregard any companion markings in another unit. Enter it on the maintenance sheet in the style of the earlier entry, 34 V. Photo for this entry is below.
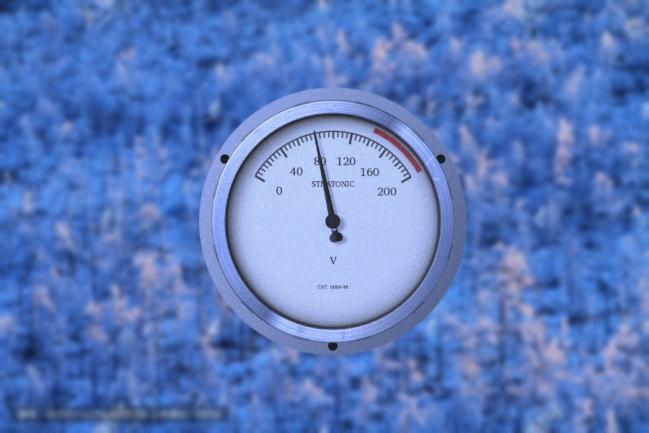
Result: 80 V
